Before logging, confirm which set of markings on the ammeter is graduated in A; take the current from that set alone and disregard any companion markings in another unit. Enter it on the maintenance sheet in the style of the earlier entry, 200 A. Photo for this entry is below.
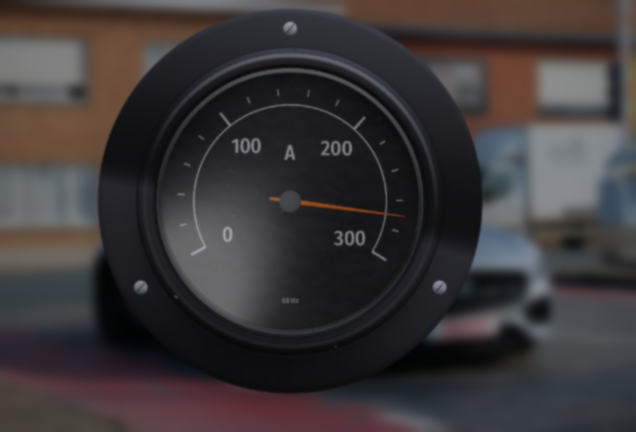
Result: 270 A
